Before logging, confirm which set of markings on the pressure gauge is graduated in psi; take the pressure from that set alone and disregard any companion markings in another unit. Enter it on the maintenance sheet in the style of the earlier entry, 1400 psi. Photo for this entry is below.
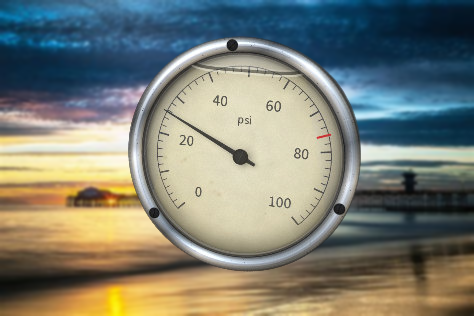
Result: 26 psi
